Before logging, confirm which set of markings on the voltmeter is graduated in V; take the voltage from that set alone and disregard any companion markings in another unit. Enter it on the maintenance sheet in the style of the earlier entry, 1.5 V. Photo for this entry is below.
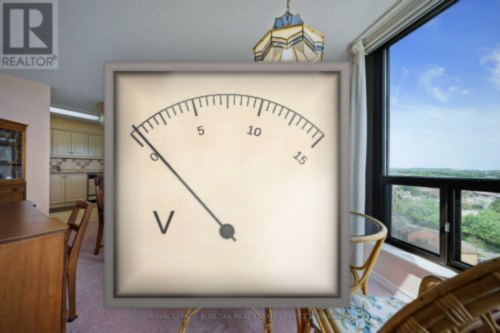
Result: 0.5 V
